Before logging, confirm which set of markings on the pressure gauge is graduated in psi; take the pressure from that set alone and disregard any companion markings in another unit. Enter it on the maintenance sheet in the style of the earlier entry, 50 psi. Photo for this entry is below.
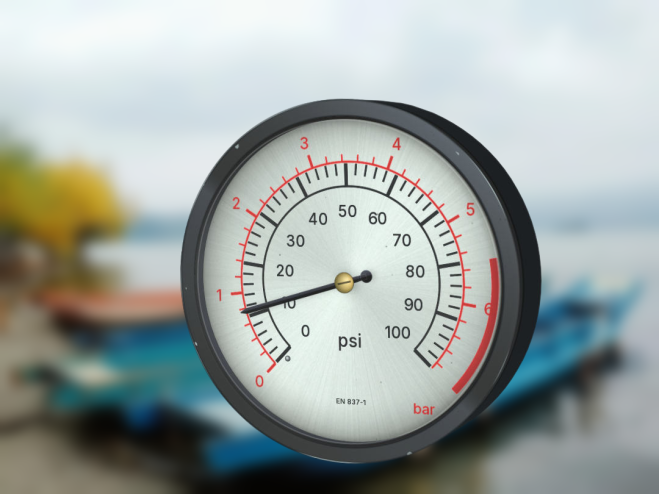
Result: 11 psi
